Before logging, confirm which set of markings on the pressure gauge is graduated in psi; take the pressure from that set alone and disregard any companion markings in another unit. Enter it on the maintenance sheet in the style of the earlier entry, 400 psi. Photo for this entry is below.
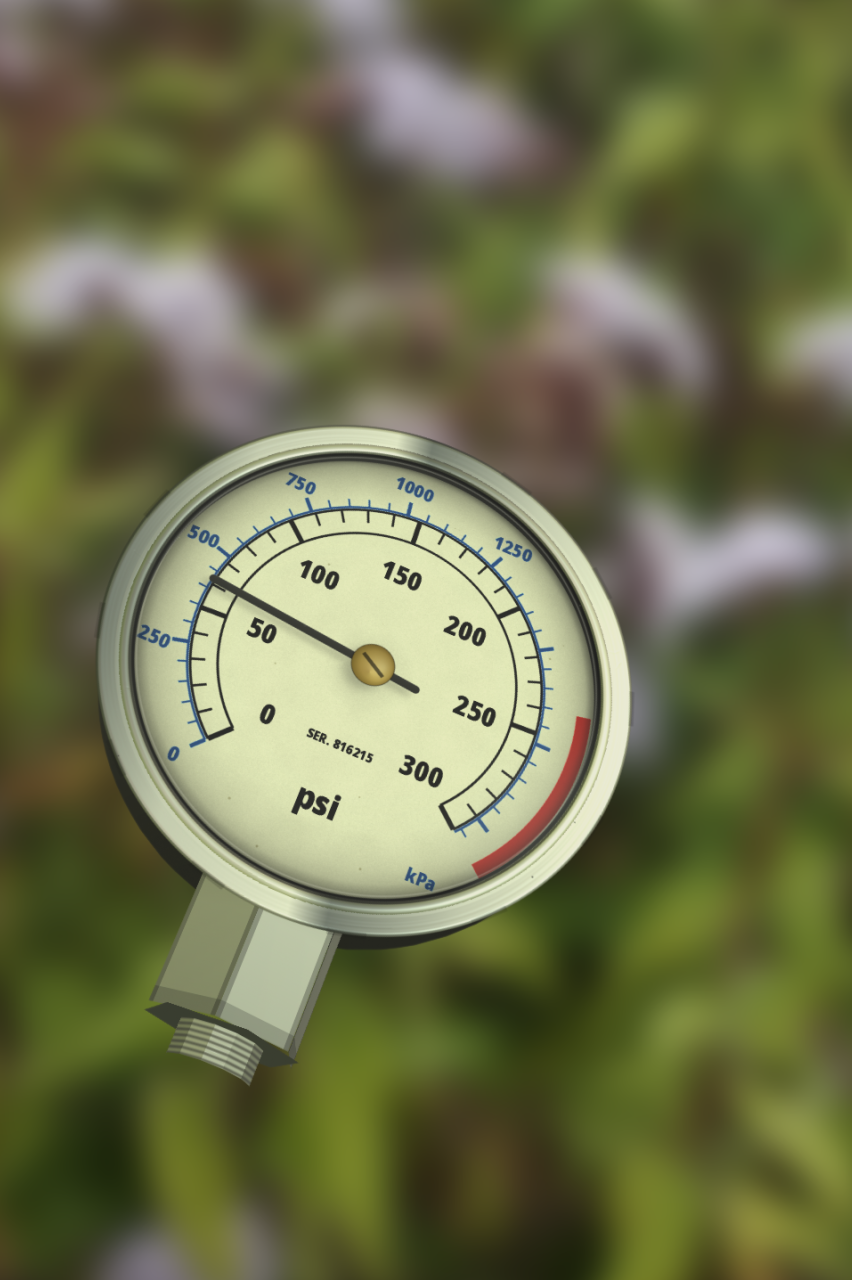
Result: 60 psi
